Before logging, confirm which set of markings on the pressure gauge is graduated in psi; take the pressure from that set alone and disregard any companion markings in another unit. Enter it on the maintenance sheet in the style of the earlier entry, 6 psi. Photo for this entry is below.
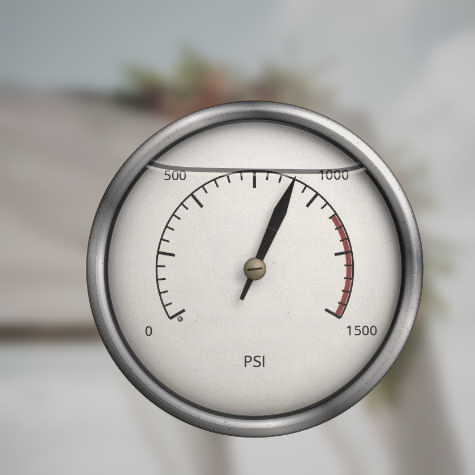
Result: 900 psi
